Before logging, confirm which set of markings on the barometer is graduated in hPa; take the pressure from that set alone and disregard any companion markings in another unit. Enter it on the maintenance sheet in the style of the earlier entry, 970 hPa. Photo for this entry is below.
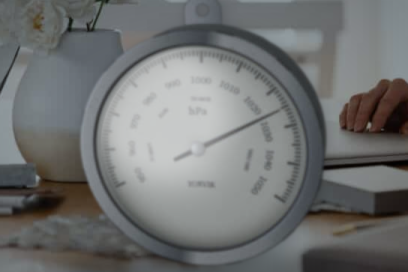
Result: 1025 hPa
